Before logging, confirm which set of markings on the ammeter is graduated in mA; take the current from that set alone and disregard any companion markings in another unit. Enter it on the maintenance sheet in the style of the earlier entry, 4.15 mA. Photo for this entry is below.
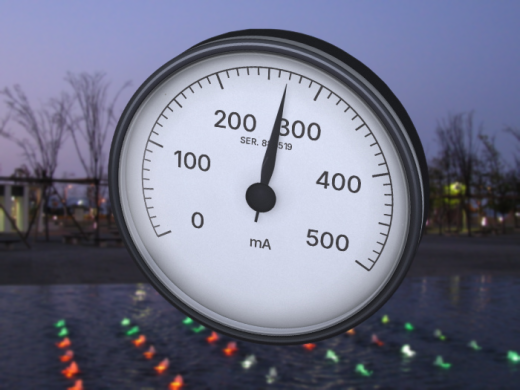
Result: 270 mA
